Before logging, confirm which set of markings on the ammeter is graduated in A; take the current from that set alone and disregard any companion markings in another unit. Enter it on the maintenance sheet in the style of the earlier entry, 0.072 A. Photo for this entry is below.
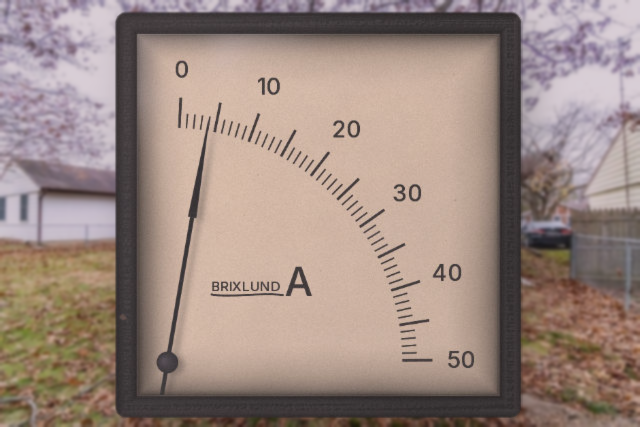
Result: 4 A
